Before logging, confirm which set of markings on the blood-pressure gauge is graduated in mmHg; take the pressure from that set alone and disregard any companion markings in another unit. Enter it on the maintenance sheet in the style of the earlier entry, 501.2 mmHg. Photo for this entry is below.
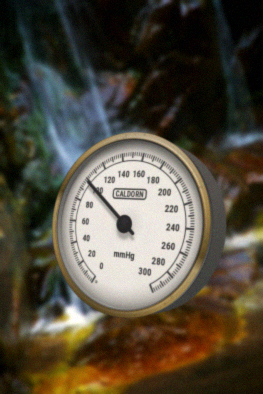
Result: 100 mmHg
